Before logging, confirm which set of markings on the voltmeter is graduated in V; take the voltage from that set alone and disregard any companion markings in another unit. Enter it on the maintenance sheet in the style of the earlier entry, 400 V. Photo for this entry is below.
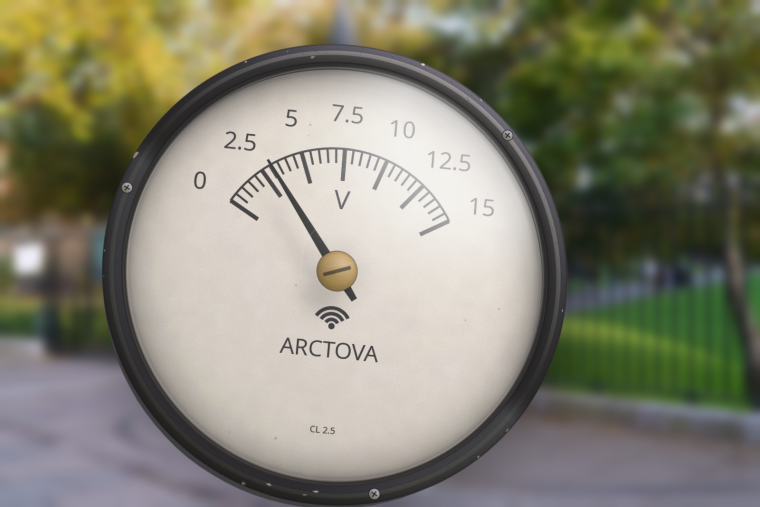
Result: 3 V
